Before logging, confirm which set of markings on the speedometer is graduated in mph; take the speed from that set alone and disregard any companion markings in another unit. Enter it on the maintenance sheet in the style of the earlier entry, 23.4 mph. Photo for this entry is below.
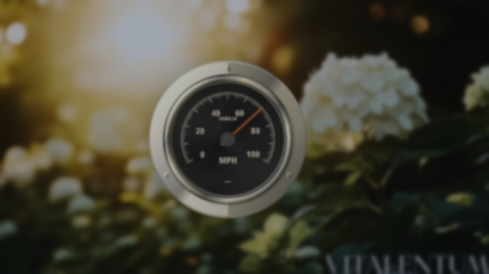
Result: 70 mph
